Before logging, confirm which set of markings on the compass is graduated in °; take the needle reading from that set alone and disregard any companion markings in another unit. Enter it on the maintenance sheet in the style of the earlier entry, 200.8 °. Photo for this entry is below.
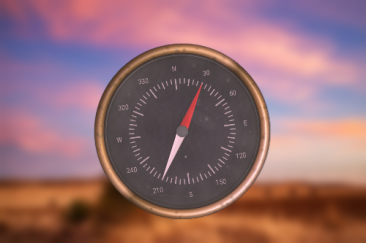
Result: 30 °
